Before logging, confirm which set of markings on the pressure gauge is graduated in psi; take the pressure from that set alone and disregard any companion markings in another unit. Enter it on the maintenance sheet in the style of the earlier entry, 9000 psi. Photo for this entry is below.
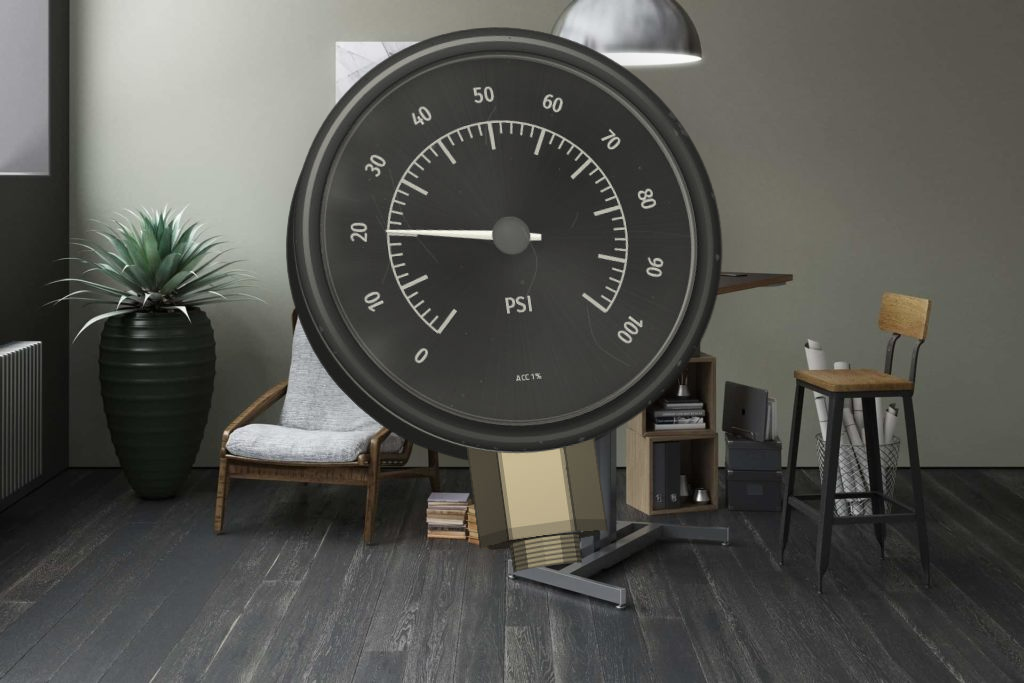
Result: 20 psi
